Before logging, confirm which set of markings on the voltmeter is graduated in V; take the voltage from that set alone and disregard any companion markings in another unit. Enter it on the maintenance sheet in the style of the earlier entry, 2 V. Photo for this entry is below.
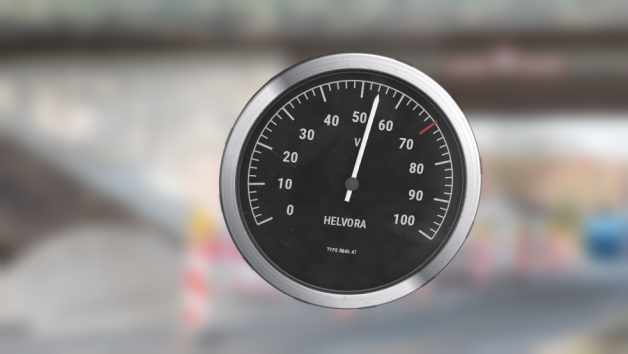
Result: 54 V
